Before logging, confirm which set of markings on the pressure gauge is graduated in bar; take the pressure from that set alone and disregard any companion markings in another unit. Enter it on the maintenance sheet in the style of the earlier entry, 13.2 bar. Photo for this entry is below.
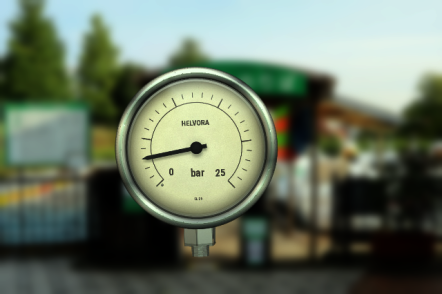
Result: 3 bar
